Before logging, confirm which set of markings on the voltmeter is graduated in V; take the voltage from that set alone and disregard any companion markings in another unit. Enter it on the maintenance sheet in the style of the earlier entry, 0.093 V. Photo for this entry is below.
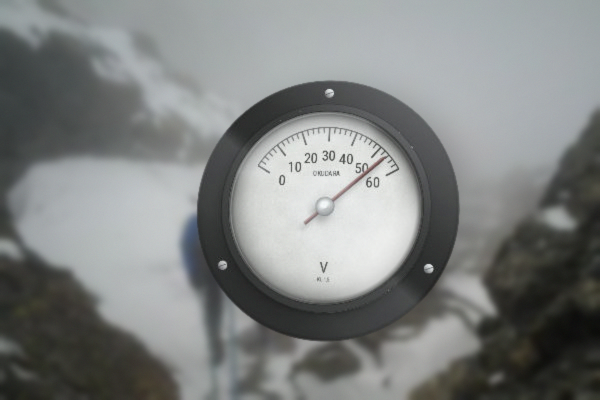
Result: 54 V
